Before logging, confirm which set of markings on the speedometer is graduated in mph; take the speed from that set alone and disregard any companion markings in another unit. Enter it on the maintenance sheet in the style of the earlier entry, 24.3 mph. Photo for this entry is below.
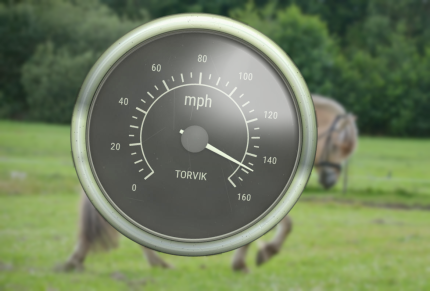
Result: 147.5 mph
